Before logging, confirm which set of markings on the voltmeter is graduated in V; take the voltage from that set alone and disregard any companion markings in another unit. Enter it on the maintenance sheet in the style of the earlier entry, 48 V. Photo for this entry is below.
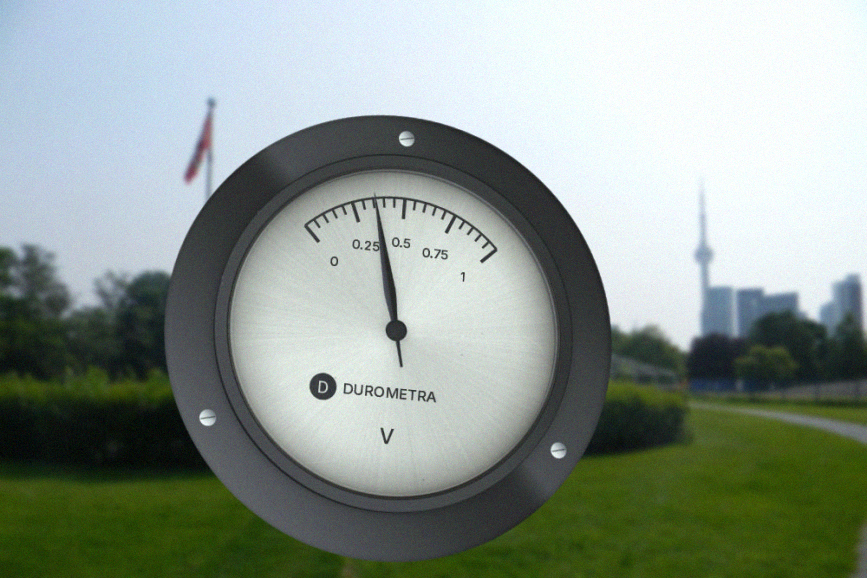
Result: 0.35 V
